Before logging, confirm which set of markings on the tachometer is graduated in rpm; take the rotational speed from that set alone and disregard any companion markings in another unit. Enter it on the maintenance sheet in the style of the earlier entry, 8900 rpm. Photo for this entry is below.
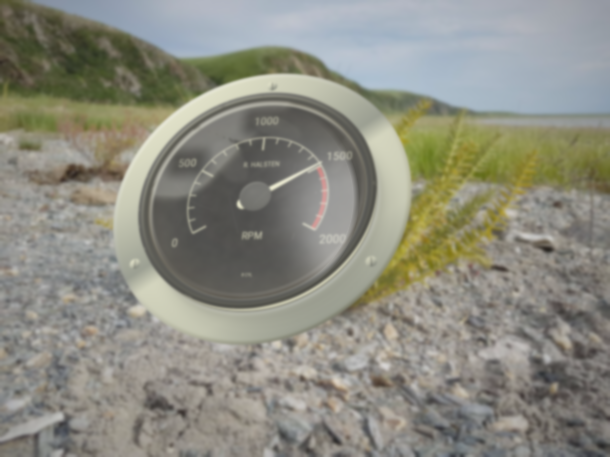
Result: 1500 rpm
